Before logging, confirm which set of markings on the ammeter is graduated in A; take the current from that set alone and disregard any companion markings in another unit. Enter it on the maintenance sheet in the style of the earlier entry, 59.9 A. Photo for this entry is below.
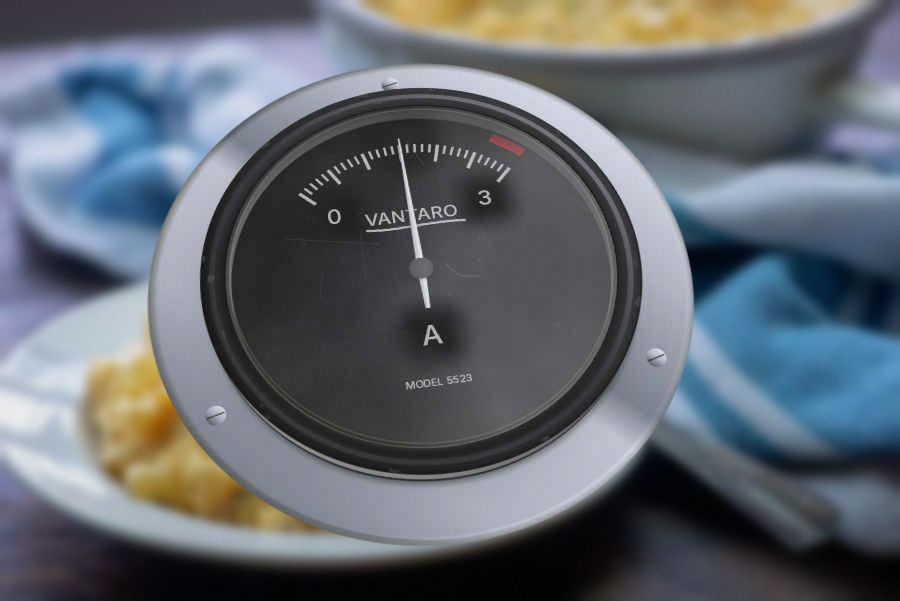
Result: 1.5 A
